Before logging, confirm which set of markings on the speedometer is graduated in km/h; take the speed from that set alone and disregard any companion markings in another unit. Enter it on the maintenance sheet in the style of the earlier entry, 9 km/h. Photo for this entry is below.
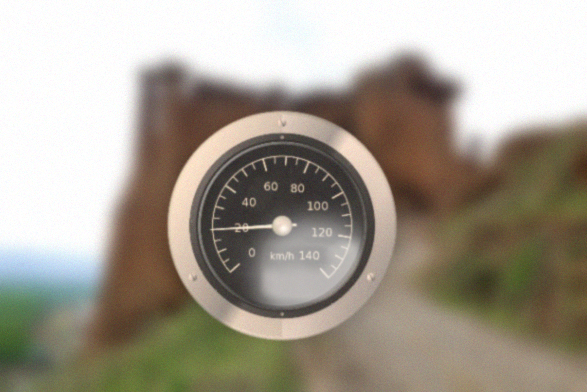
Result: 20 km/h
